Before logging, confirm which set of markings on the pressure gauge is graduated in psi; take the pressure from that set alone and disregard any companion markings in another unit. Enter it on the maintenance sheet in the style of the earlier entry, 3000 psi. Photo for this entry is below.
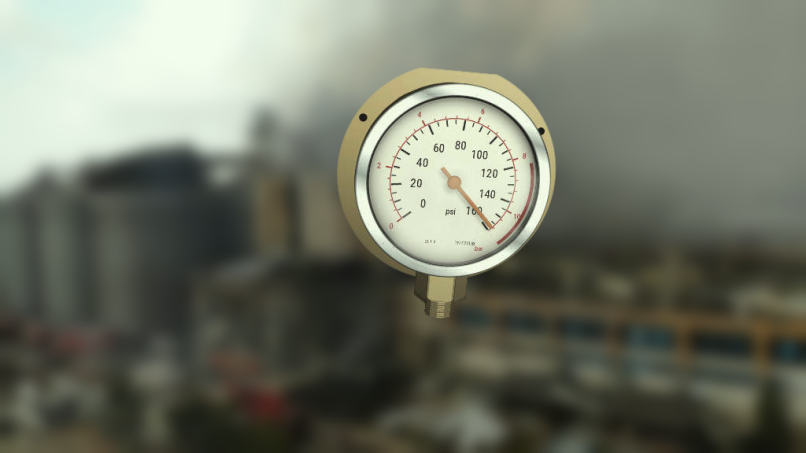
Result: 157.5 psi
